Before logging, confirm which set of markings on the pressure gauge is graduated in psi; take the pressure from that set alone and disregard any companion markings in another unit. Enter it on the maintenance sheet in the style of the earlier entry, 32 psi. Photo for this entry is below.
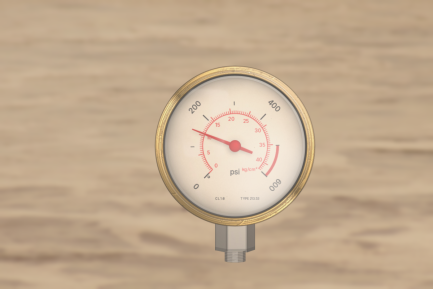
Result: 150 psi
